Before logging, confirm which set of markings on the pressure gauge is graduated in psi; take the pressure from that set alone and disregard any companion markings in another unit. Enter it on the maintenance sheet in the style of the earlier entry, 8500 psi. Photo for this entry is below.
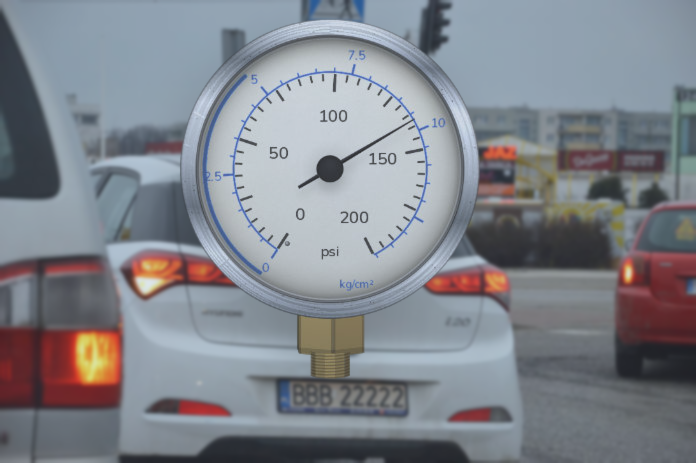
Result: 137.5 psi
